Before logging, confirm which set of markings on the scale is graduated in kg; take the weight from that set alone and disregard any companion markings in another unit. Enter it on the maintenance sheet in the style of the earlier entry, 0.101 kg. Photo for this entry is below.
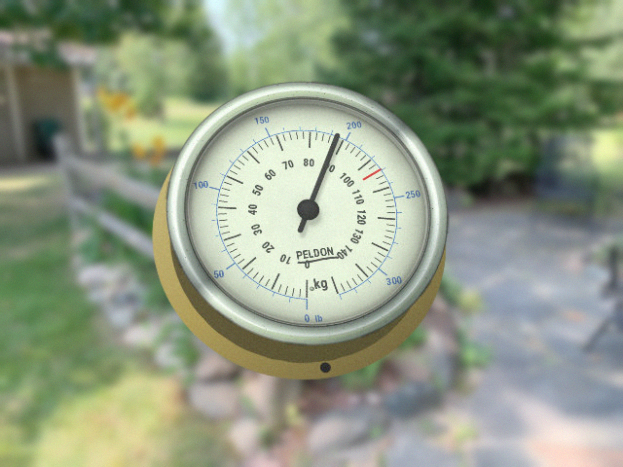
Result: 88 kg
